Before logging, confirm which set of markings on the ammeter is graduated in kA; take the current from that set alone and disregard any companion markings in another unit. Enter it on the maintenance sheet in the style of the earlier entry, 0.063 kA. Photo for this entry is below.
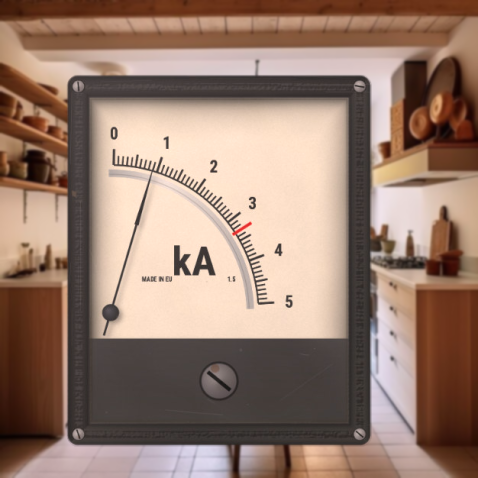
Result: 0.9 kA
